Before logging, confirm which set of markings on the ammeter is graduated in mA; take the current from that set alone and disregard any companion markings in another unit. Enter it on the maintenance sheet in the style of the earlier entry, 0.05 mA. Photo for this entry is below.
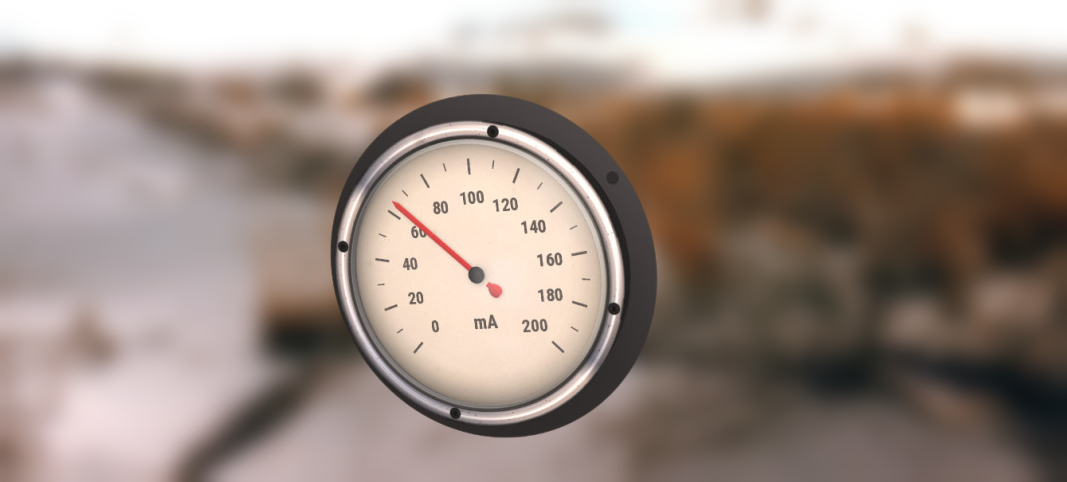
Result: 65 mA
